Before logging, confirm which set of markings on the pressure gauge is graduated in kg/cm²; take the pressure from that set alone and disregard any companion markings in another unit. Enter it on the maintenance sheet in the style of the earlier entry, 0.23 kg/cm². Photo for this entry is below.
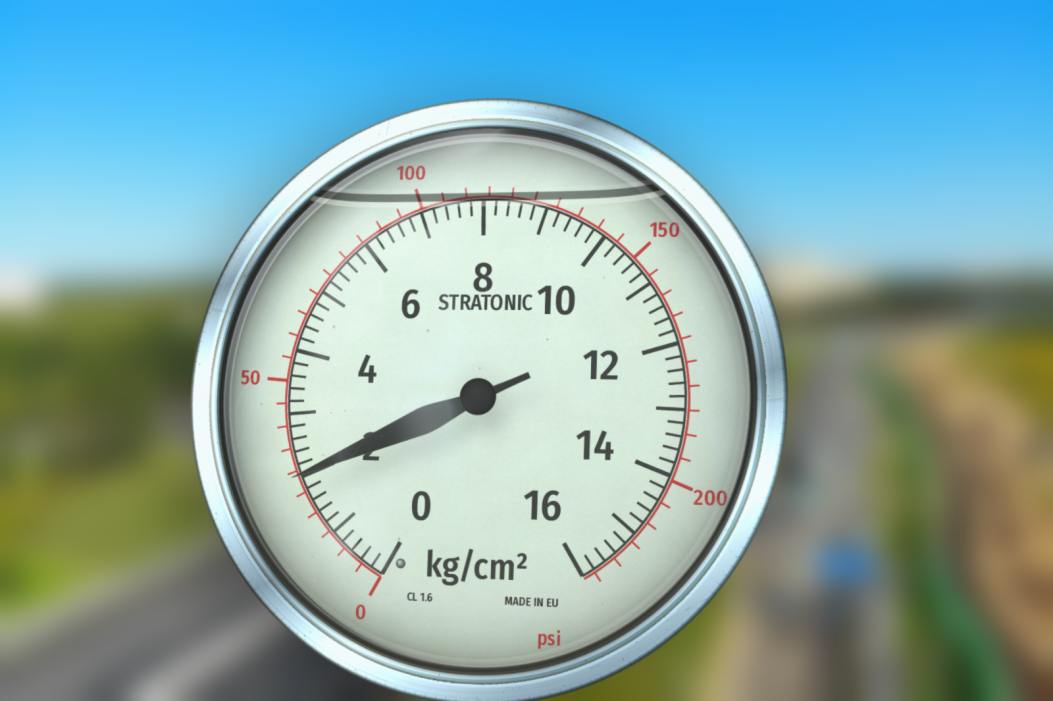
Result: 2 kg/cm²
